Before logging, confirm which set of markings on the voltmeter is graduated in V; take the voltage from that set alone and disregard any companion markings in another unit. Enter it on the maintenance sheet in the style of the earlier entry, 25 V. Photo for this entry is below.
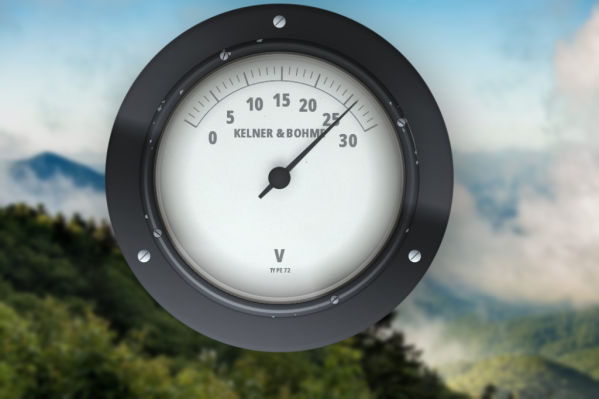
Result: 26 V
